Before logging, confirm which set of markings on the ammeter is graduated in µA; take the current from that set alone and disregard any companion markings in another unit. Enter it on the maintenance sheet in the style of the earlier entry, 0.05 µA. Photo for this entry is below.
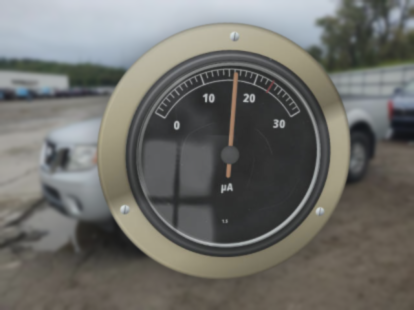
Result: 16 µA
